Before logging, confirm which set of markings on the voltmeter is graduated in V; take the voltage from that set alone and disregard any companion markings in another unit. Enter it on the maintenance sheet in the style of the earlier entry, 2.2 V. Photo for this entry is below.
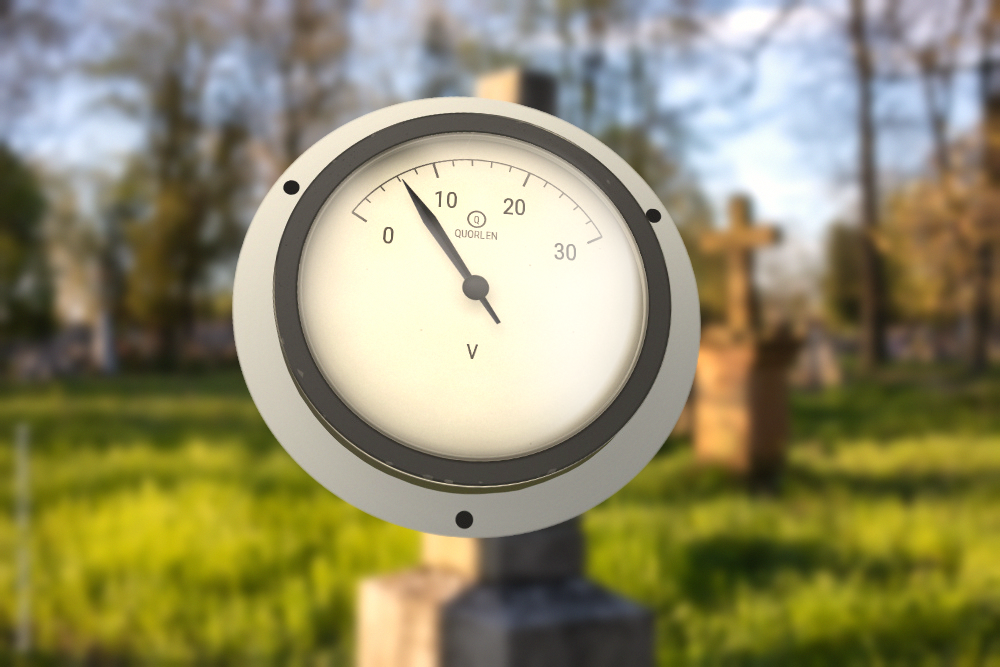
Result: 6 V
